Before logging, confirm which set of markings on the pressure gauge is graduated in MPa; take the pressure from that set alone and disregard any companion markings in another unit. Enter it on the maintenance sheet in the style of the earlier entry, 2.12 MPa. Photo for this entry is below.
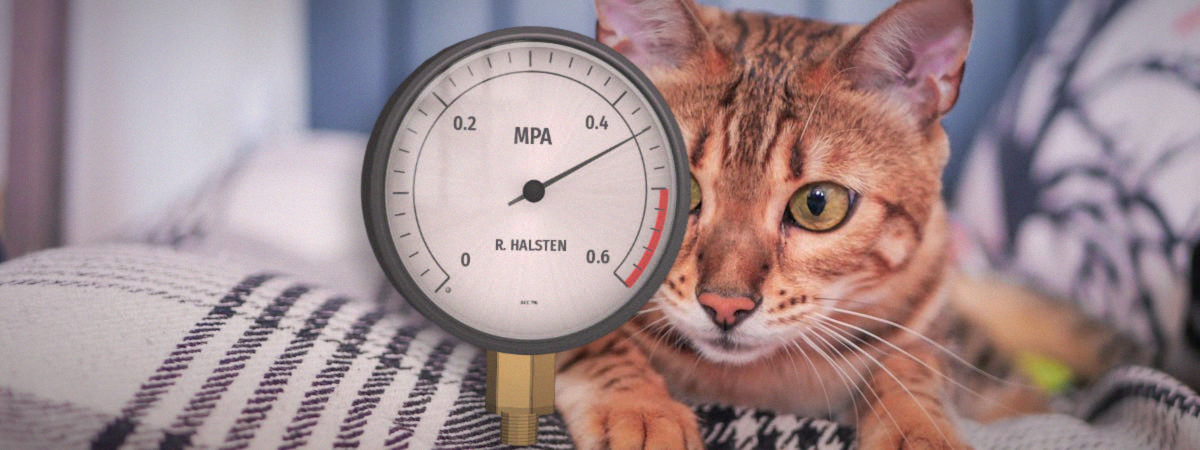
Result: 0.44 MPa
